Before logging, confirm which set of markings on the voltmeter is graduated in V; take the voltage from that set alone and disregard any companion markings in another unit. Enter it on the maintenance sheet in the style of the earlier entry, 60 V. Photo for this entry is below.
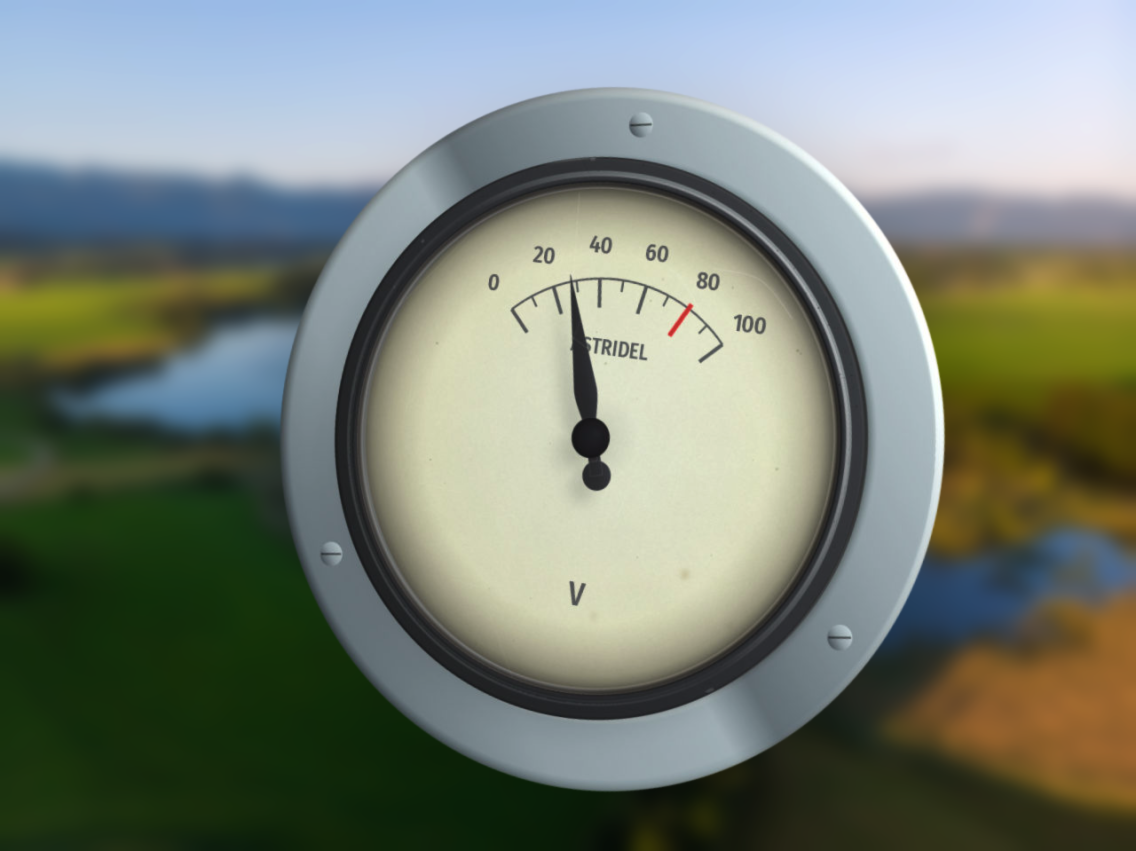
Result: 30 V
